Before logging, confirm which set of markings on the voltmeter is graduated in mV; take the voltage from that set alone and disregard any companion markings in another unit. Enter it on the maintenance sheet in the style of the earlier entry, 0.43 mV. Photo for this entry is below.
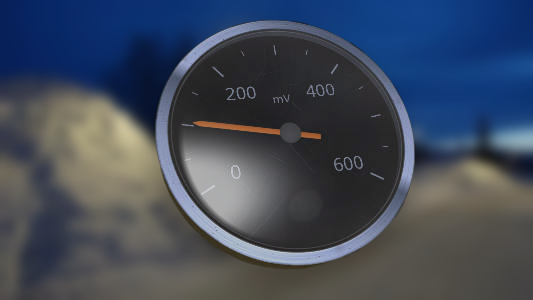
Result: 100 mV
